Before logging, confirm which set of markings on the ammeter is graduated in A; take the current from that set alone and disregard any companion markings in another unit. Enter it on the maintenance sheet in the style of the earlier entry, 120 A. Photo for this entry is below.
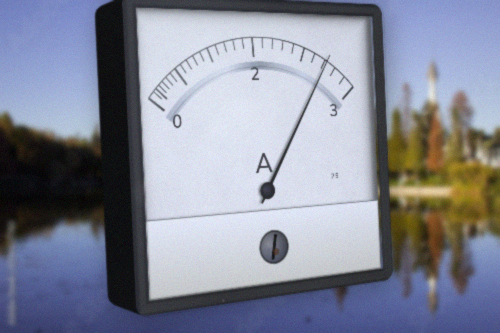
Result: 2.7 A
